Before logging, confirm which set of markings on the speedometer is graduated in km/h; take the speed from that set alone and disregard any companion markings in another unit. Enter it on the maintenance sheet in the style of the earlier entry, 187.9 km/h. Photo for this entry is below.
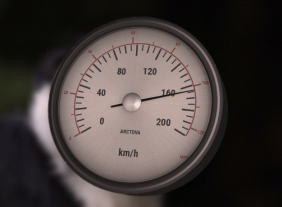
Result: 165 km/h
